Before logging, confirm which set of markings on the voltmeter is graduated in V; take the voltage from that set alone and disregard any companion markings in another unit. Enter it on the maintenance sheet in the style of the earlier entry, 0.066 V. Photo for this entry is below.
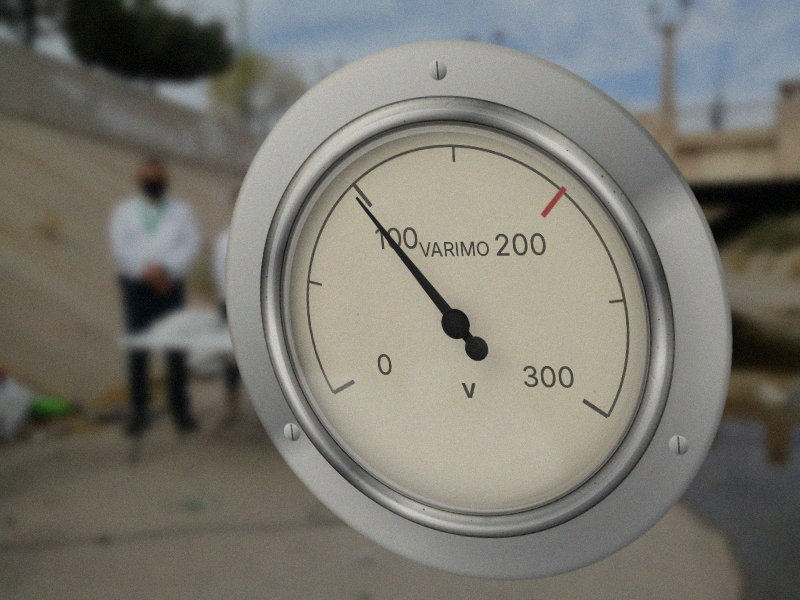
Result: 100 V
